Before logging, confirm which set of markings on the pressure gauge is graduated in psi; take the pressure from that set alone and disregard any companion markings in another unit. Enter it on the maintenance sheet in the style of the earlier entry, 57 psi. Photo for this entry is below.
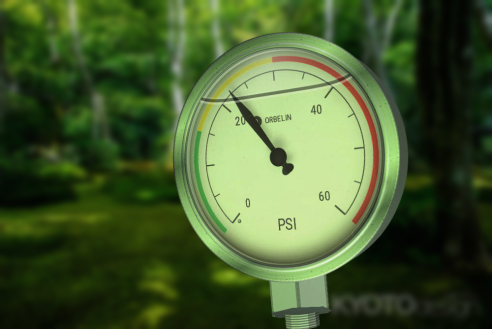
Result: 22.5 psi
